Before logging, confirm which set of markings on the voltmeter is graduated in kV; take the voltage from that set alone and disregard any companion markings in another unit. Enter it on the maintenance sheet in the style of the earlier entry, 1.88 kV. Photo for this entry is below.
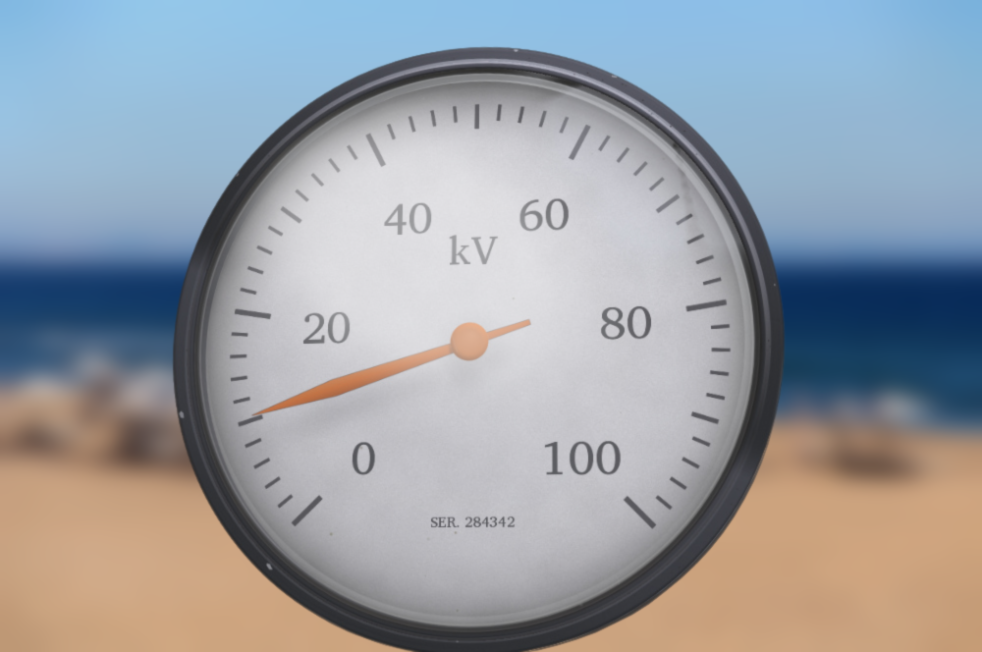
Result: 10 kV
